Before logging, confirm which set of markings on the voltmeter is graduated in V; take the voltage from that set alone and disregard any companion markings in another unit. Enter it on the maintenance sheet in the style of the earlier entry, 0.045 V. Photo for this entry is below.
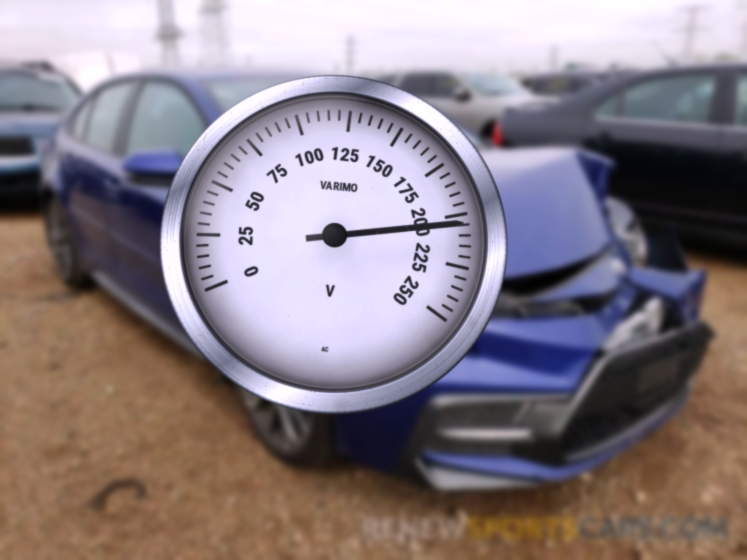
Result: 205 V
